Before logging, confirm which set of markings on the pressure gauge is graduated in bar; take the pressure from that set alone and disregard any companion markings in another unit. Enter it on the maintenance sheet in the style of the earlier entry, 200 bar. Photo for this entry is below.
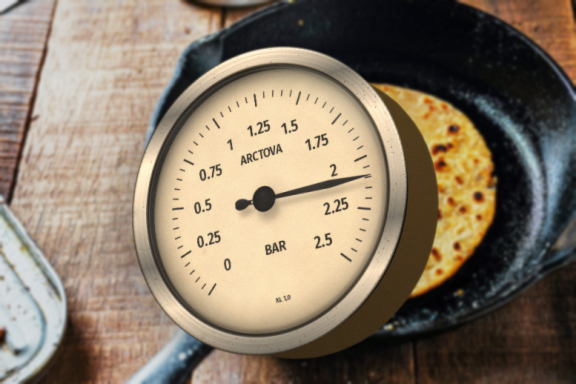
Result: 2.1 bar
